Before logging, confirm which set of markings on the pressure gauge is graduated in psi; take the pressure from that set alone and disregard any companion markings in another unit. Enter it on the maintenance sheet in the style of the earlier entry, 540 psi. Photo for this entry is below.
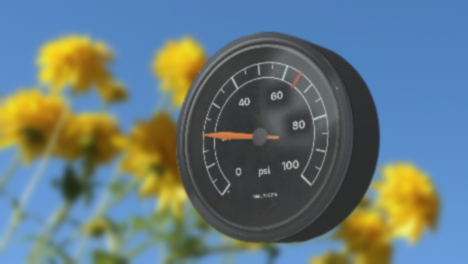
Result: 20 psi
